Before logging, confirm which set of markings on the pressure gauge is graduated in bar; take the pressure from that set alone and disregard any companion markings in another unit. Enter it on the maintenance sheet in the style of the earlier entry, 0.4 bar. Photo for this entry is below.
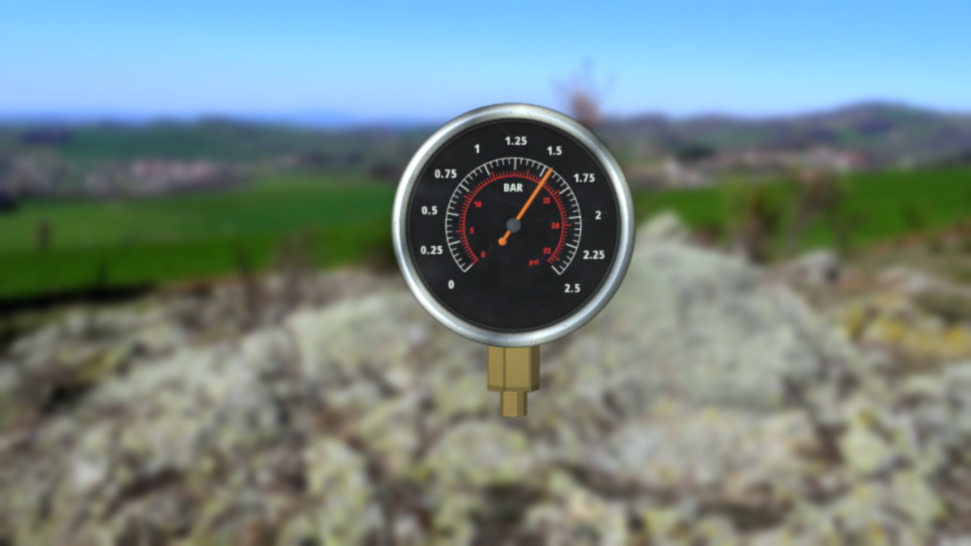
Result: 1.55 bar
